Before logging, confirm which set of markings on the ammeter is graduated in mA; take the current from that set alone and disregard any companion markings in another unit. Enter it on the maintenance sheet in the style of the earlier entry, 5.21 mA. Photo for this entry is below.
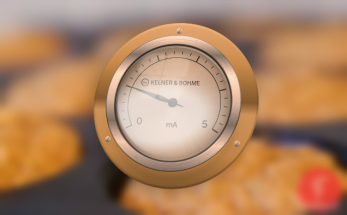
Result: 1 mA
